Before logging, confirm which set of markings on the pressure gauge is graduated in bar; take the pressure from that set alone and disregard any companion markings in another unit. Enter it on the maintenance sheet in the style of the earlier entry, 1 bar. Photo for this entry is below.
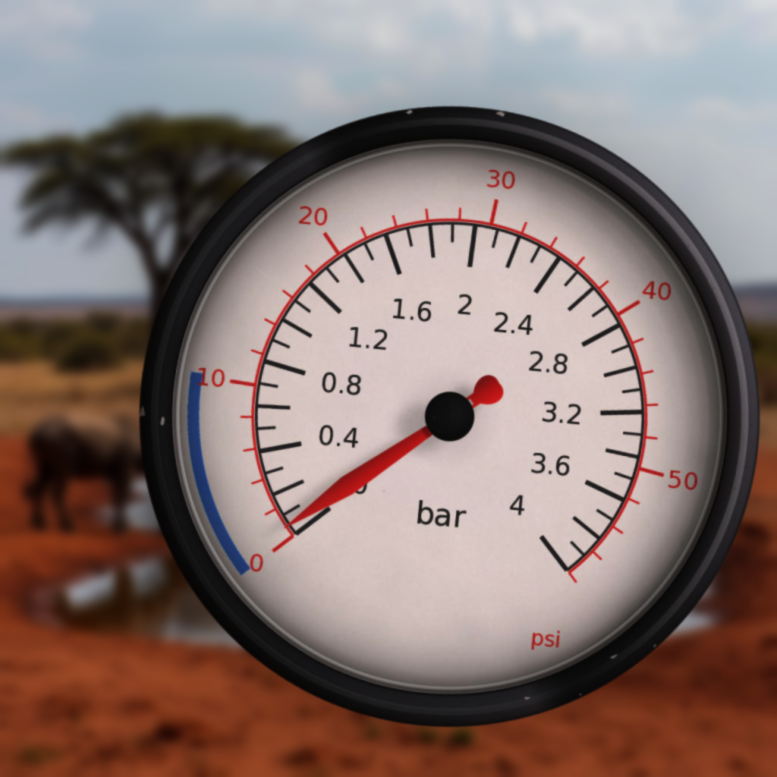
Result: 0.05 bar
